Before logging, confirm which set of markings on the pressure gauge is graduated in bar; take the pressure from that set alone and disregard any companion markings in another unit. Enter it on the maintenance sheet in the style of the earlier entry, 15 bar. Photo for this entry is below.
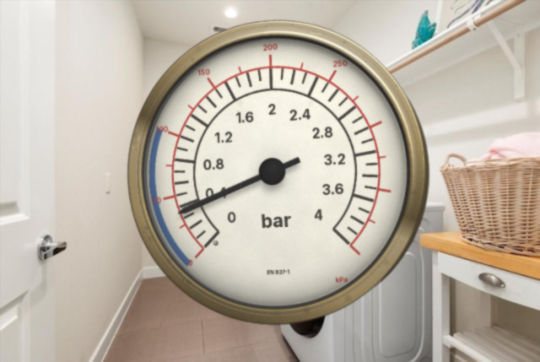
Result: 0.35 bar
